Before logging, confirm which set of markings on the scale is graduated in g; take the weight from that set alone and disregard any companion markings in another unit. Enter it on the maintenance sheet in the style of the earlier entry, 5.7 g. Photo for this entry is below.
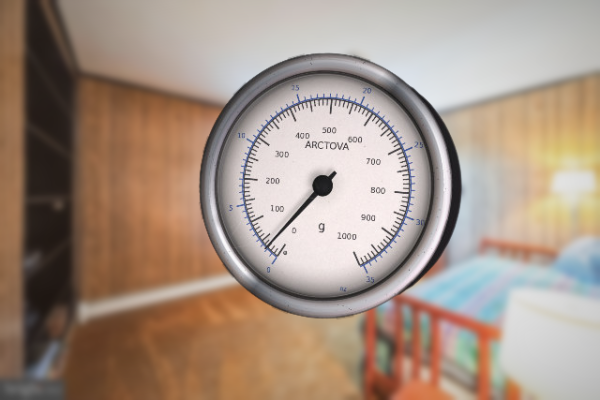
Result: 30 g
